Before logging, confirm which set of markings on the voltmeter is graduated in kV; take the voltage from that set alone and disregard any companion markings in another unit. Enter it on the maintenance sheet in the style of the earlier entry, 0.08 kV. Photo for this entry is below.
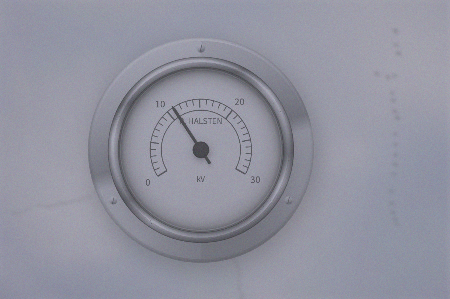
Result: 11 kV
